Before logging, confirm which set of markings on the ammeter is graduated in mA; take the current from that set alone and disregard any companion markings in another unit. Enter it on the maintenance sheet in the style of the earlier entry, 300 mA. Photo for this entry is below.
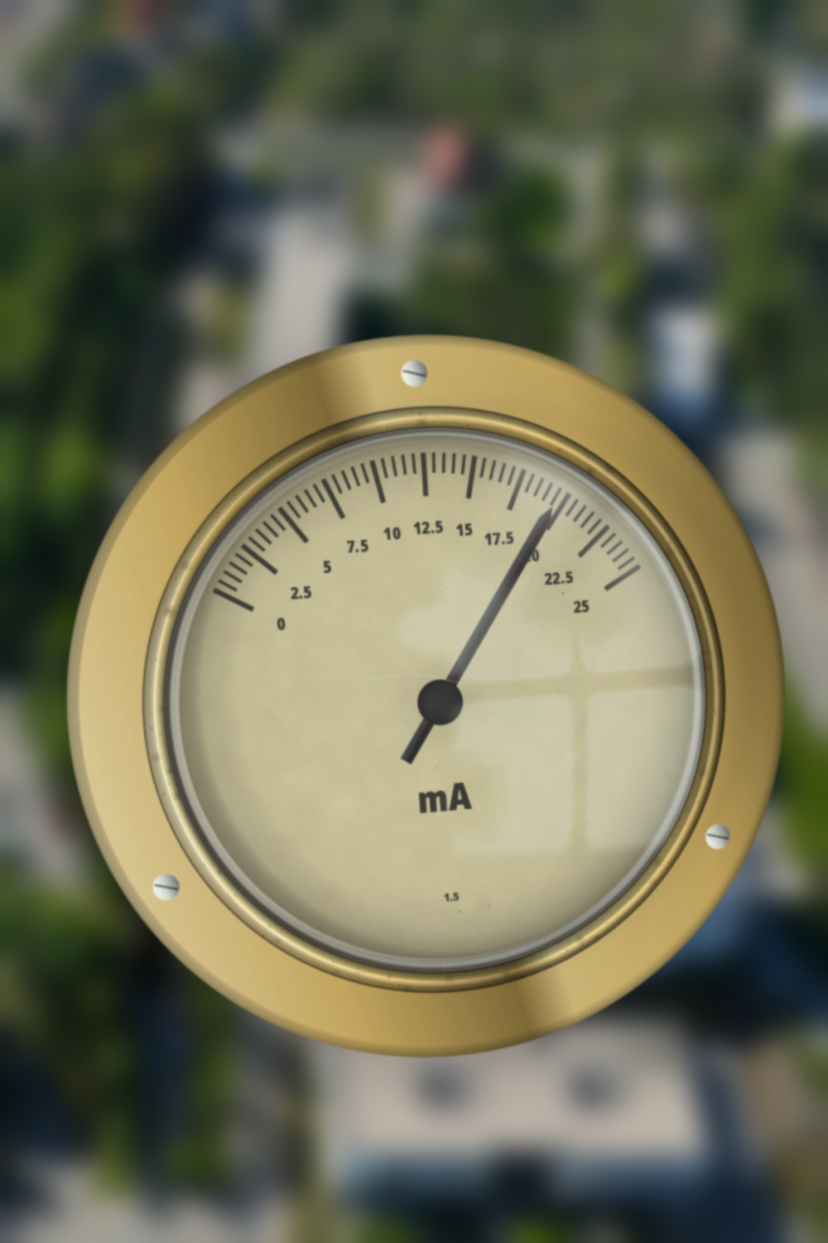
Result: 19.5 mA
